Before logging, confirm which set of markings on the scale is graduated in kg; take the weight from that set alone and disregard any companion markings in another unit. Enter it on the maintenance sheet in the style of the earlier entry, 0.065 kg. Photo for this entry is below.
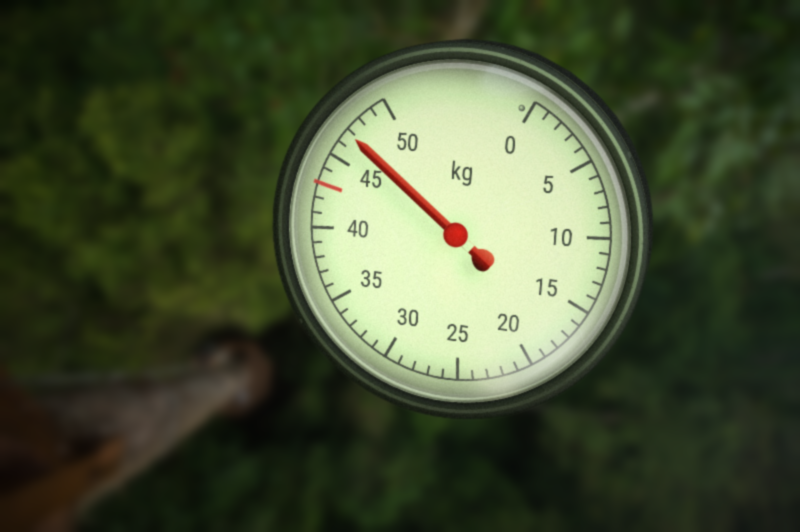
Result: 47 kg
